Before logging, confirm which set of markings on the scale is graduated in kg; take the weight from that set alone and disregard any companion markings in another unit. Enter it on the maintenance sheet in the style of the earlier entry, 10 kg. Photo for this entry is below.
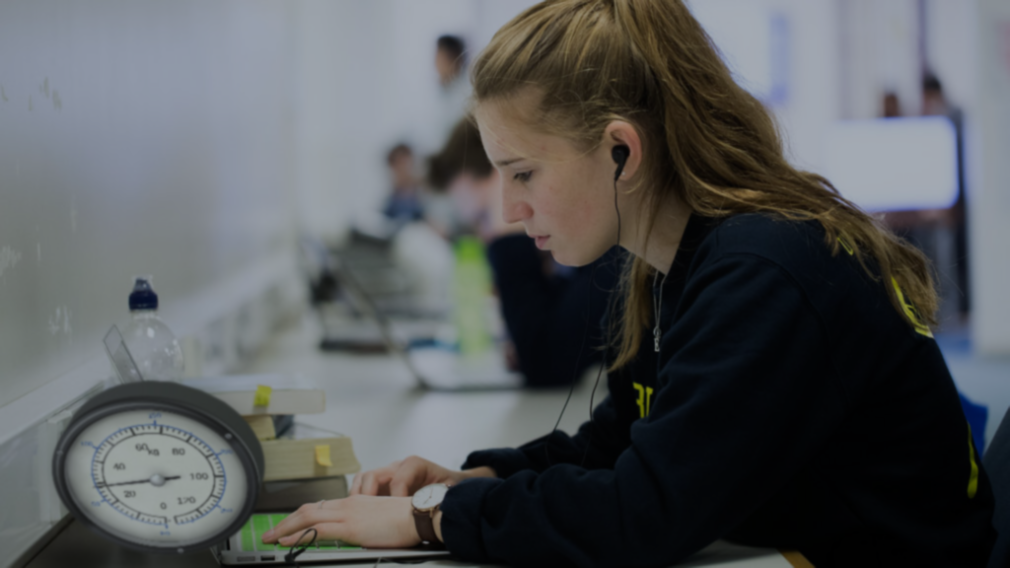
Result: 30 kg
